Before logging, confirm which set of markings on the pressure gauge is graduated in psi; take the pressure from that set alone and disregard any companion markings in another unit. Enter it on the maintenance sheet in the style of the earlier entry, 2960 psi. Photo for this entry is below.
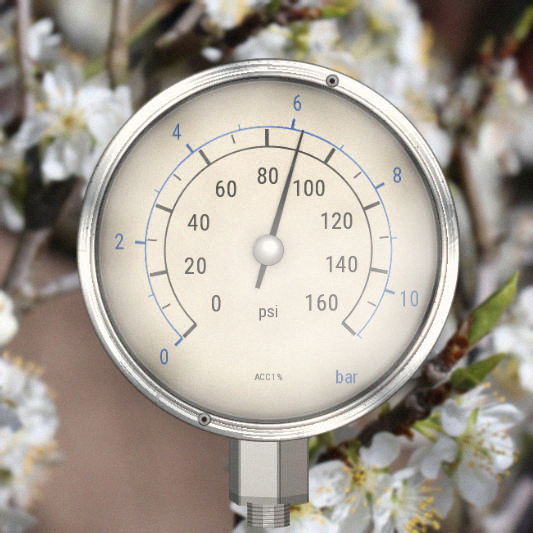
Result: 90 psi
